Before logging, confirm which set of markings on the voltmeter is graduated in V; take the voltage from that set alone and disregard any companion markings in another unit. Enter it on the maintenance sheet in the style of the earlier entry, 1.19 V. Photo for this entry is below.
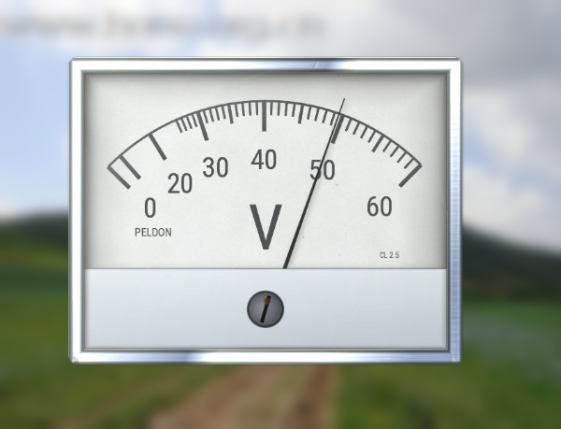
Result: 49.5 V
